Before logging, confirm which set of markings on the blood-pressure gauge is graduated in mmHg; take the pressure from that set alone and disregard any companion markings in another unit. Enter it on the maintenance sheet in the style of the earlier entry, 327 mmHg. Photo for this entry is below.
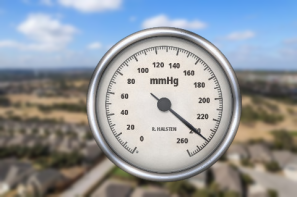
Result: 240 mmHg
